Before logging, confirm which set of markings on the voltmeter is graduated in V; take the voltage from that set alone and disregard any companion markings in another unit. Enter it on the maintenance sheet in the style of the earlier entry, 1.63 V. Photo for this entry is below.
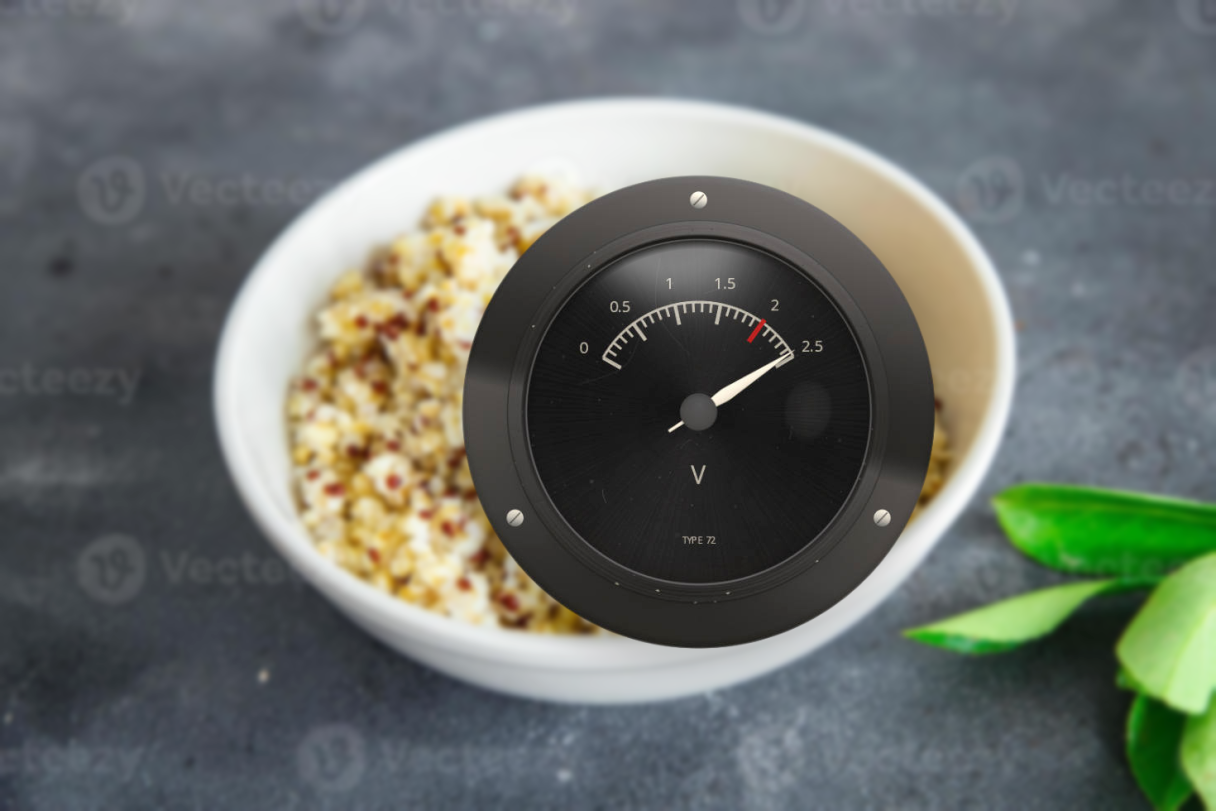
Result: 2.45 V
